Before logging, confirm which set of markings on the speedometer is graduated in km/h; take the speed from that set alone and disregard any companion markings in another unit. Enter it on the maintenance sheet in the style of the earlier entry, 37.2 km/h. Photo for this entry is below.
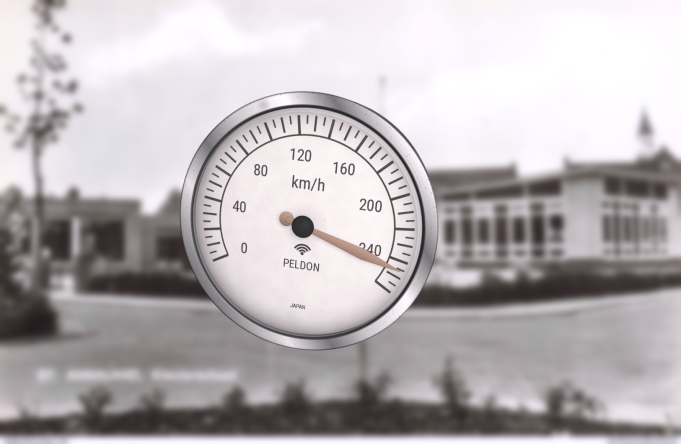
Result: 245 km/h
